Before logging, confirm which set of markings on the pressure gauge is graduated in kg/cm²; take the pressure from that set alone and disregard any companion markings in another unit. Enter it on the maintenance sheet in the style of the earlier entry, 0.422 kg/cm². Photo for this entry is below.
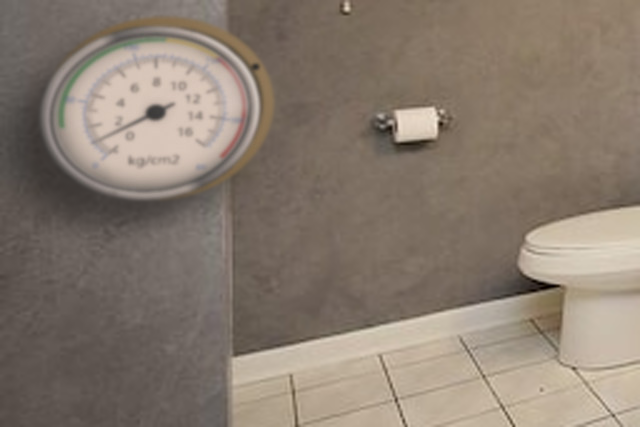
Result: 1 kg/cm²
